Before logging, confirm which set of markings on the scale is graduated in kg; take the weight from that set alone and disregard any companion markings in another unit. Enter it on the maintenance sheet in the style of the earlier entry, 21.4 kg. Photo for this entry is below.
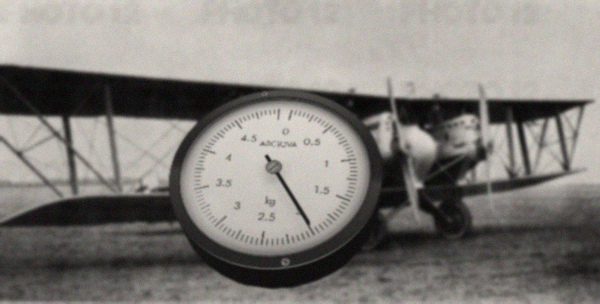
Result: 2 kg
